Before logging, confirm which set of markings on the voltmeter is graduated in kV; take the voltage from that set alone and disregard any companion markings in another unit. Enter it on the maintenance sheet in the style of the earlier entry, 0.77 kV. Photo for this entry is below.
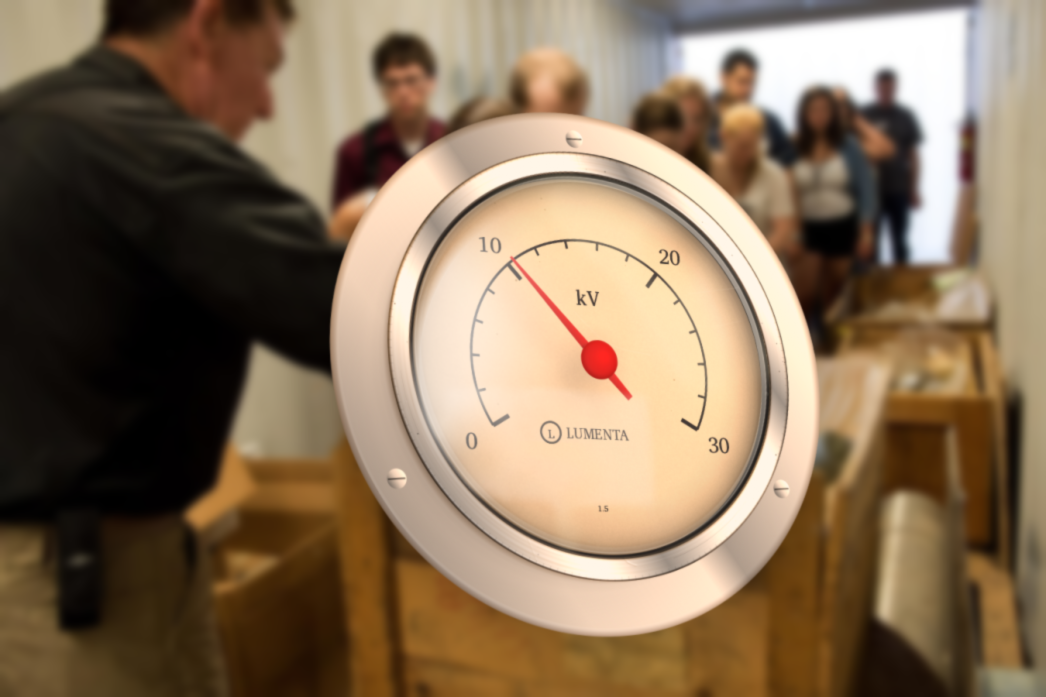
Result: 10 kV
